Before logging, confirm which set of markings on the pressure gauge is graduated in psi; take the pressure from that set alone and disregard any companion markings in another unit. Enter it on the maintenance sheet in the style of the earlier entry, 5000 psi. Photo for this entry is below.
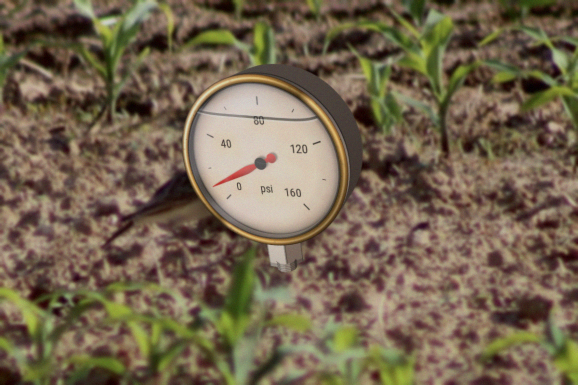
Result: 10 psi
